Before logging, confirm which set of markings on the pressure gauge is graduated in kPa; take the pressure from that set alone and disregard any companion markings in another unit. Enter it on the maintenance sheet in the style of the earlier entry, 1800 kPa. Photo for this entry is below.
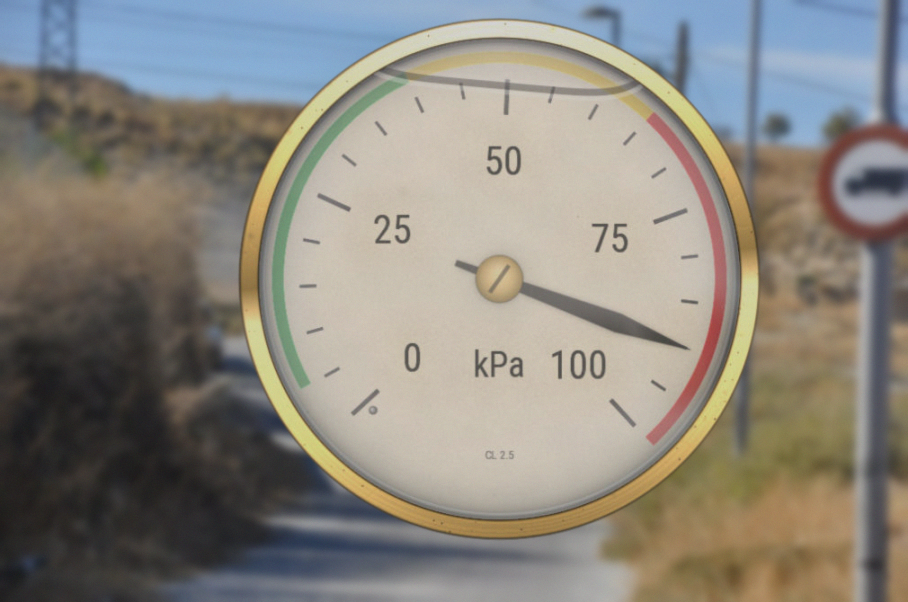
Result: 90 kPa
